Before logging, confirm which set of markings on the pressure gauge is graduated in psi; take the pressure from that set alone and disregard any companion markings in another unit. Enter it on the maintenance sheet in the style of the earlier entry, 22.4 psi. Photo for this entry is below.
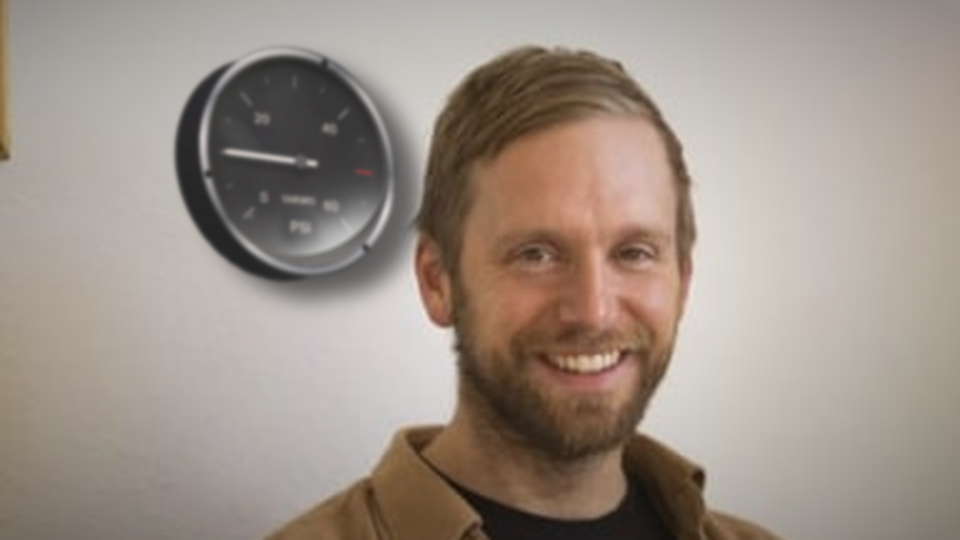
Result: 10 psi
